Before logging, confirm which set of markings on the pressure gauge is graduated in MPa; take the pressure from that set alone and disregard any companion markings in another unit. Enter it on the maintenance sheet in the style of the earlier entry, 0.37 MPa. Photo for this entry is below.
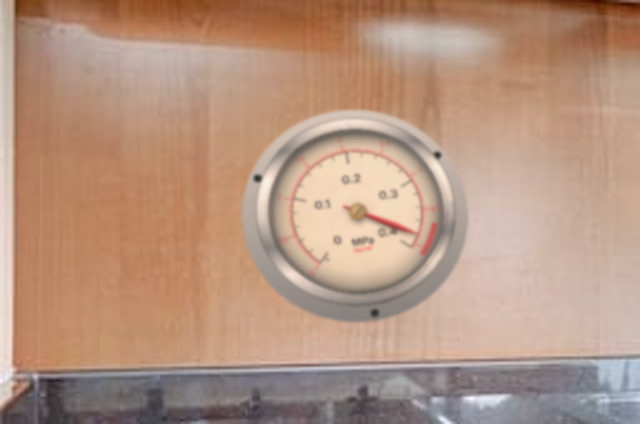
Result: 0.38 MPa
